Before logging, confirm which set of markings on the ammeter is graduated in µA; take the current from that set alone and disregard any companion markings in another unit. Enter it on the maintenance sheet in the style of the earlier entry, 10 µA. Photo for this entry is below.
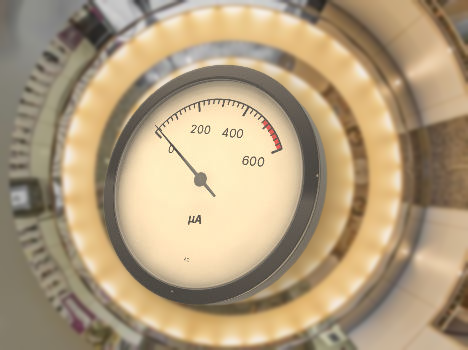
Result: 20 µA
